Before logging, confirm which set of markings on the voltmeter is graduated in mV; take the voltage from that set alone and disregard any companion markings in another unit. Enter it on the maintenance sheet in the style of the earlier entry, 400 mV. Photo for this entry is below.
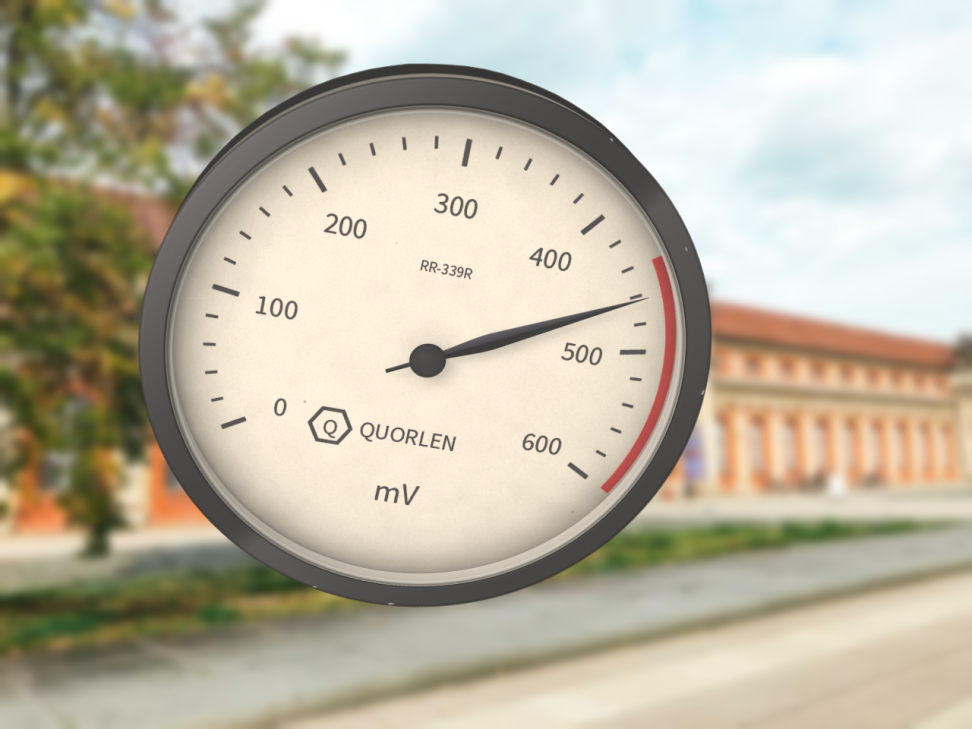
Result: 460 mV
